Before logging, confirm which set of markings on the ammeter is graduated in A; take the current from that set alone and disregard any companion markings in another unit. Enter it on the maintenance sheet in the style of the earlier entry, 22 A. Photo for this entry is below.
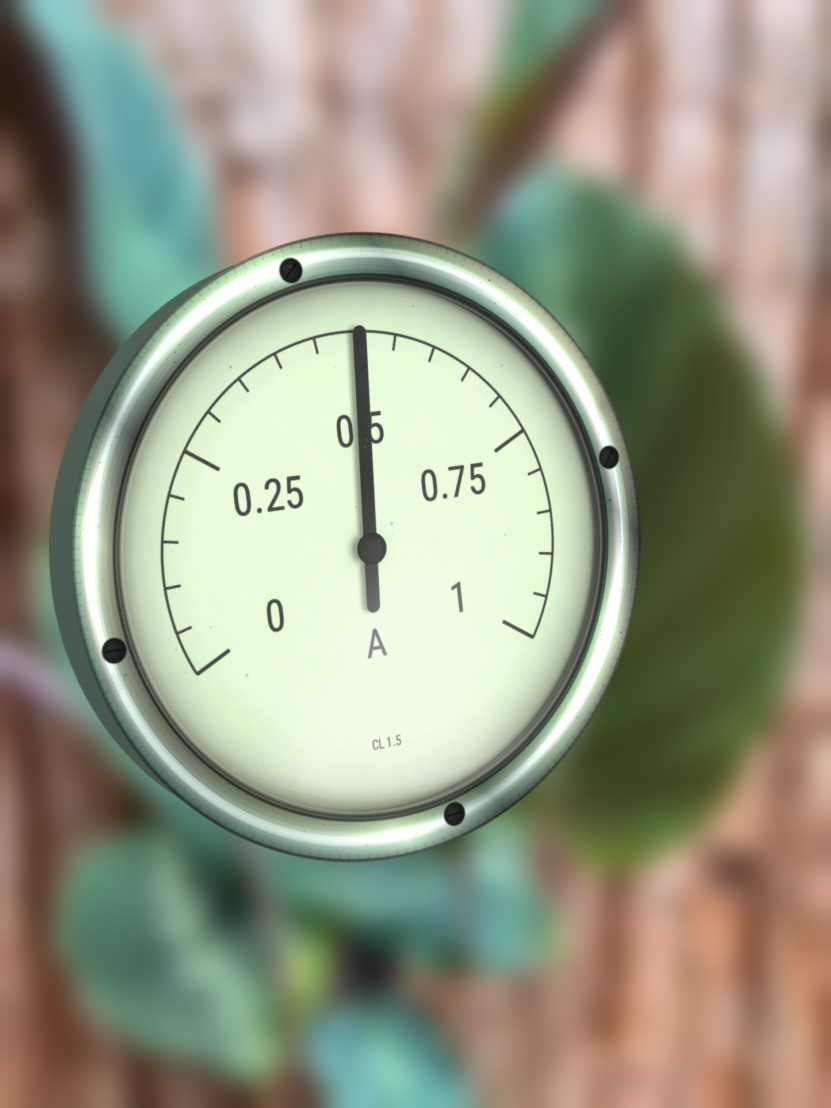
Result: 0.5 A
